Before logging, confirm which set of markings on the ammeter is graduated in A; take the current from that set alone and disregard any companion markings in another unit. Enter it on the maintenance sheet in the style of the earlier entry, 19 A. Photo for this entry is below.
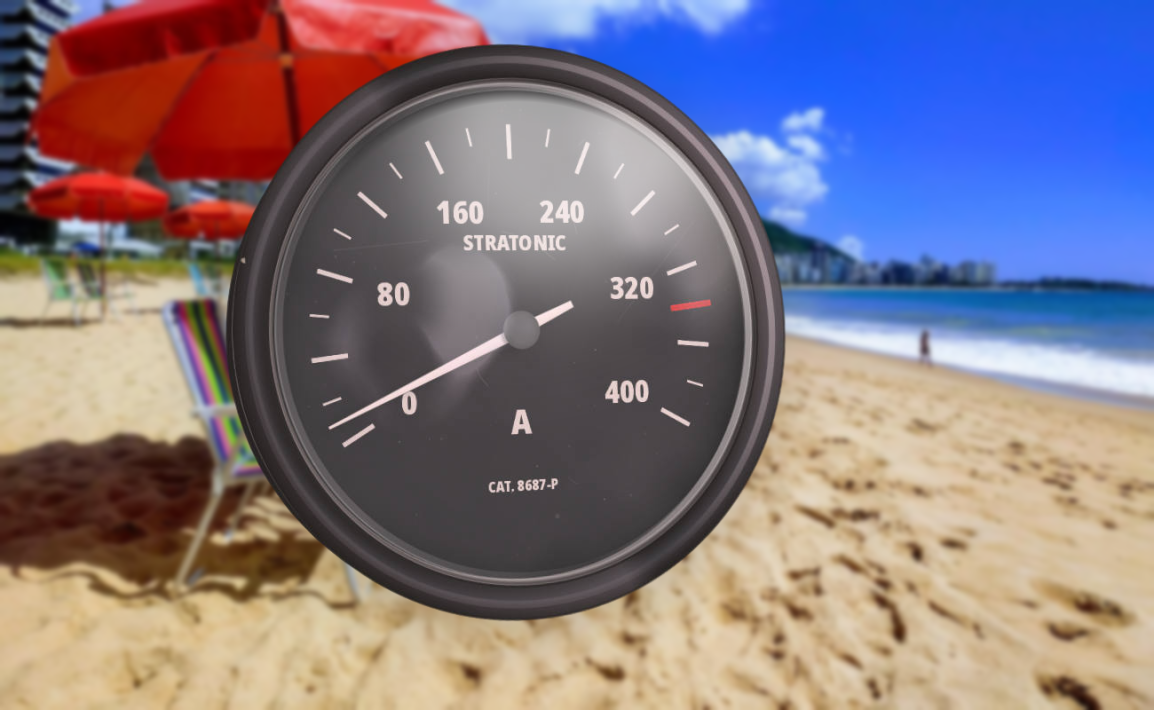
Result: 10 A
